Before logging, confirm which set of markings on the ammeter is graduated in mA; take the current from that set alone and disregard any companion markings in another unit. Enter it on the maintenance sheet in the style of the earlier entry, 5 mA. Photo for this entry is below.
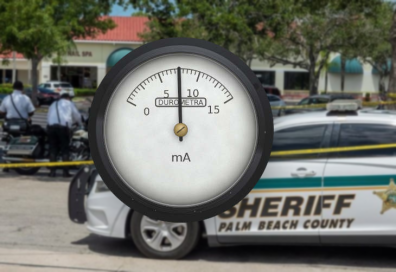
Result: 7.5 mA
